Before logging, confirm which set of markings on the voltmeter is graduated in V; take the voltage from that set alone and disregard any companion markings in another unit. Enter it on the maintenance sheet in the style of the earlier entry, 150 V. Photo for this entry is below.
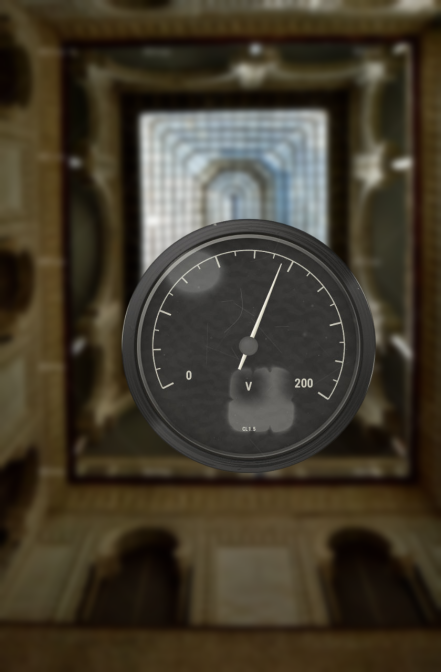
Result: 115 V
